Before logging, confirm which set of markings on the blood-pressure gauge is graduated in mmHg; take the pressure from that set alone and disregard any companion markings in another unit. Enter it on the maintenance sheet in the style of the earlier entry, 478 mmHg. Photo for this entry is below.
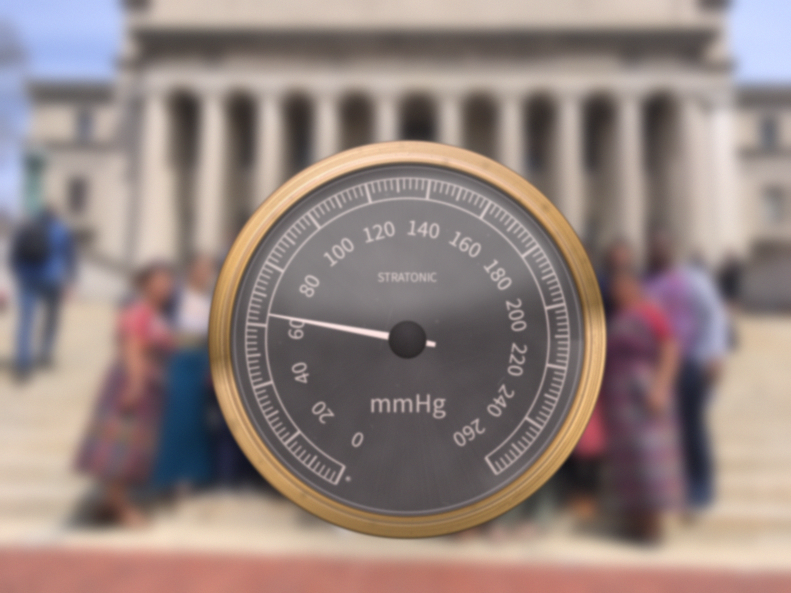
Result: 64 mmHg
